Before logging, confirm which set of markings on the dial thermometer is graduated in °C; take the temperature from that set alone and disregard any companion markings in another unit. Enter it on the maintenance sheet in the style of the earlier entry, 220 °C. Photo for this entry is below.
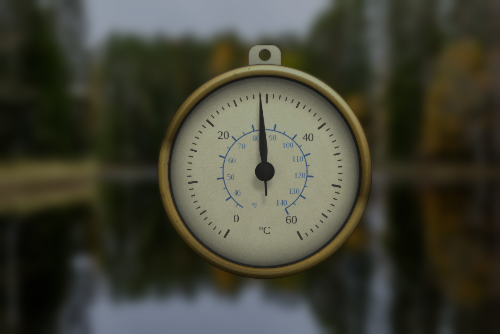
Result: 29 °C
